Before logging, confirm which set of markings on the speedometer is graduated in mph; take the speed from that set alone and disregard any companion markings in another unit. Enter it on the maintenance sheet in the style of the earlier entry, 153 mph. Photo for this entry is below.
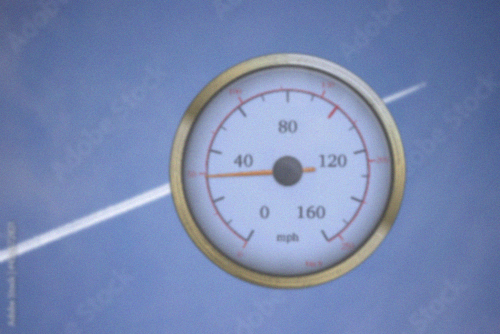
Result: 30 mph
